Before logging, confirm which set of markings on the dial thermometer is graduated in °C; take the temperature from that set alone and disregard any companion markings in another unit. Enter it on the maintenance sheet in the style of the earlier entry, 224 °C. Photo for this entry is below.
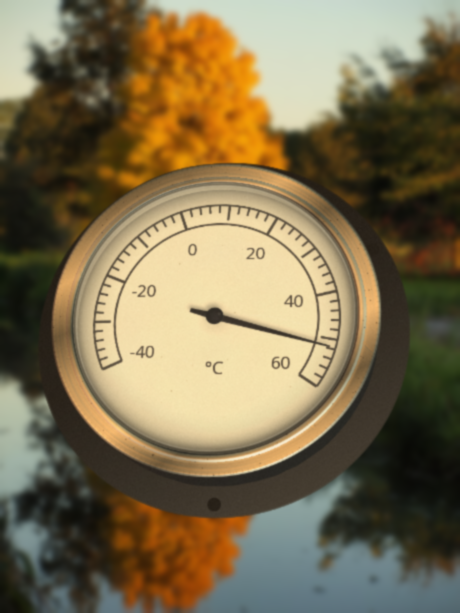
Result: 52 °C
